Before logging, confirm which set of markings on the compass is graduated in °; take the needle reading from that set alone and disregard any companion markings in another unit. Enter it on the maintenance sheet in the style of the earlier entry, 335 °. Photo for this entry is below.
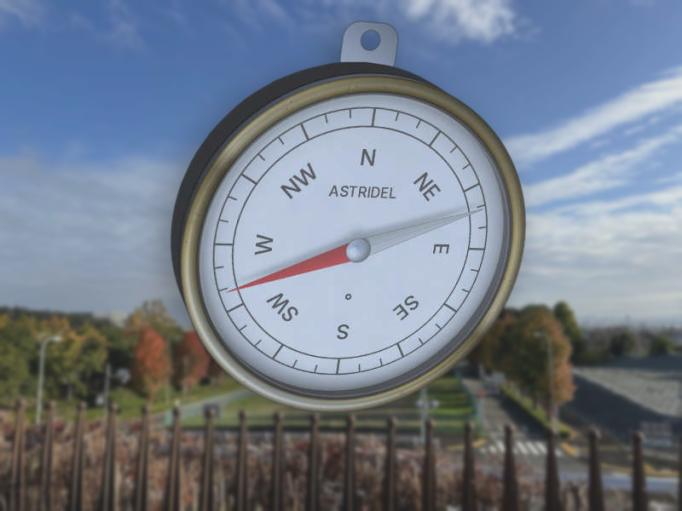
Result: 250 °
